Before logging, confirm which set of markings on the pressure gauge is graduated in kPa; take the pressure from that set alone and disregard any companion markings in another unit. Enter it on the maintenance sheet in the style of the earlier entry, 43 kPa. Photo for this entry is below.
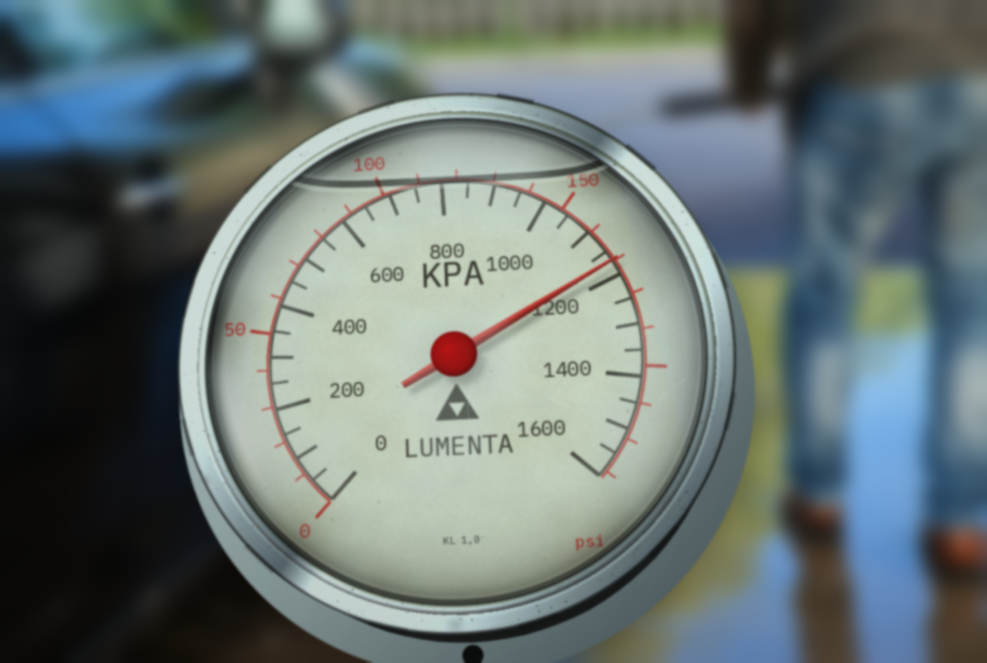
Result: 1175 kPa
